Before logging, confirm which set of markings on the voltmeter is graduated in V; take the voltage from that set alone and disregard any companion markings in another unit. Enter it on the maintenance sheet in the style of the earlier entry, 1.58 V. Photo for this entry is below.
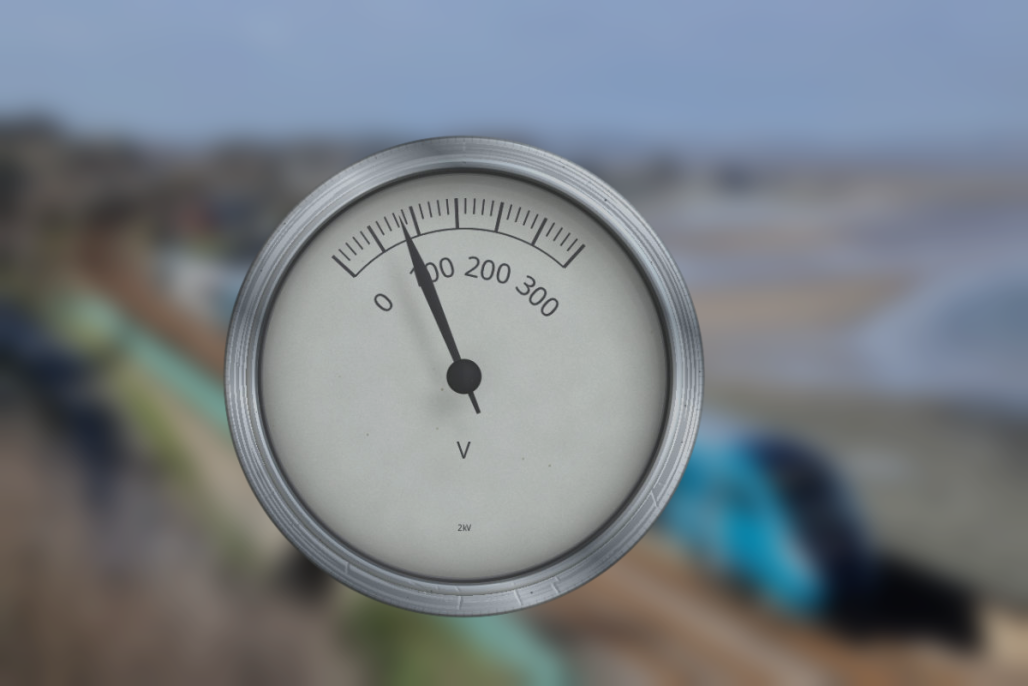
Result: 85 V
